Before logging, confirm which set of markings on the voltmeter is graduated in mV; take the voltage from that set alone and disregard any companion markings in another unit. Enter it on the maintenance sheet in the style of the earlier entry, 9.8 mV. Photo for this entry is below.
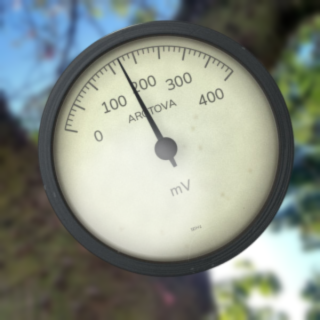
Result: 170 mV
